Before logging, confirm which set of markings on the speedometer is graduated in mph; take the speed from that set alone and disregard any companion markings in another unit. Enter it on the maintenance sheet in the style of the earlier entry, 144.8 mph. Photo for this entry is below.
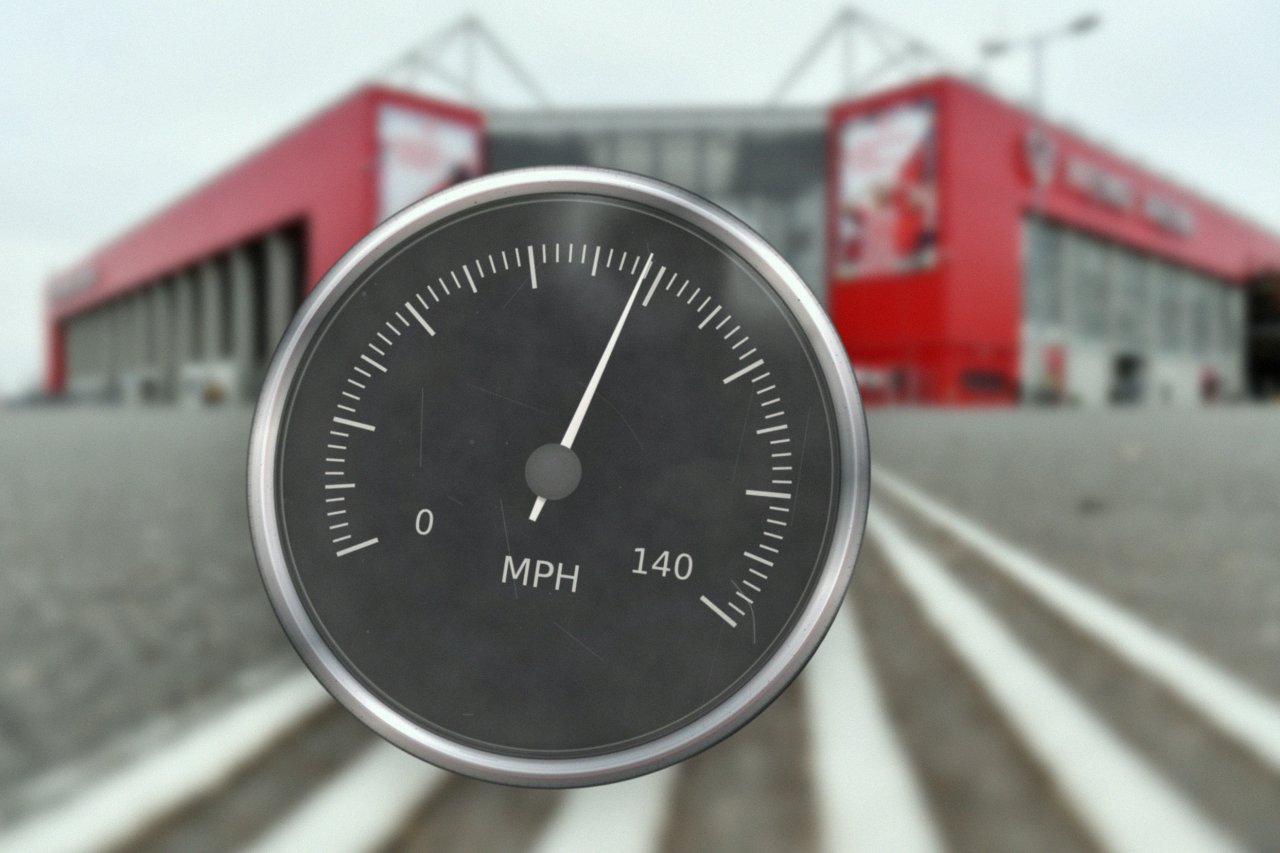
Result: 78 mph
